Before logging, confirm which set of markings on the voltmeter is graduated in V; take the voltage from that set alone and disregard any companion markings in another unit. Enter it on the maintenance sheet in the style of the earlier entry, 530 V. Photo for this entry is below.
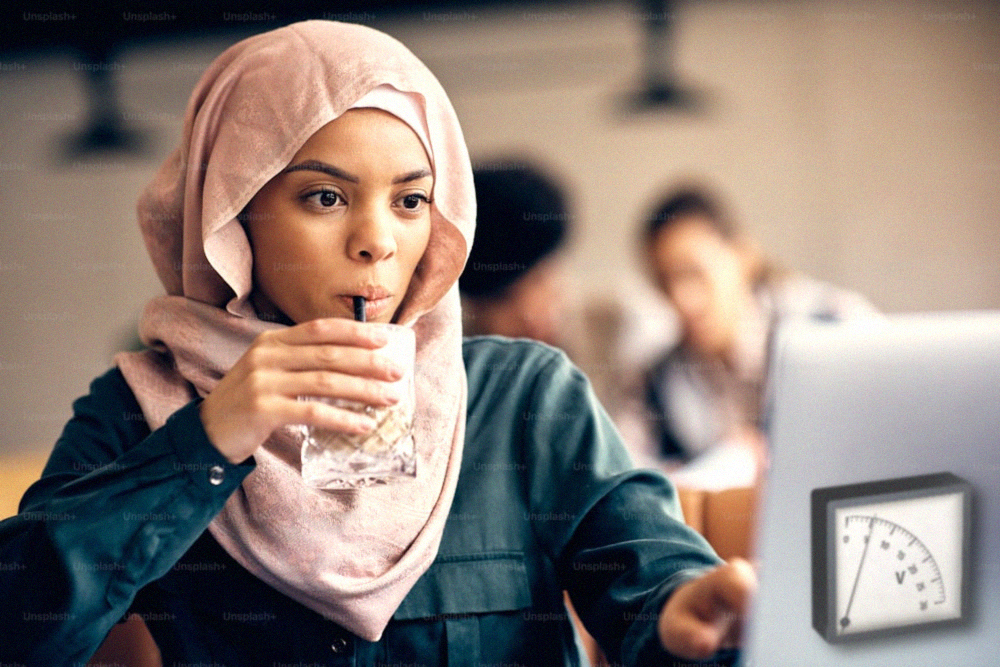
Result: 5 V
